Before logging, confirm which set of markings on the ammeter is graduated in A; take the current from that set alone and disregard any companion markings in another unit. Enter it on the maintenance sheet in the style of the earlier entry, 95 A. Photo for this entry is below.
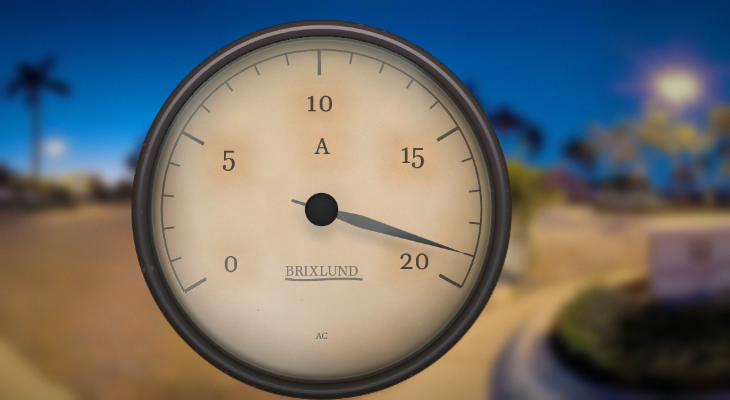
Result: 19 A
